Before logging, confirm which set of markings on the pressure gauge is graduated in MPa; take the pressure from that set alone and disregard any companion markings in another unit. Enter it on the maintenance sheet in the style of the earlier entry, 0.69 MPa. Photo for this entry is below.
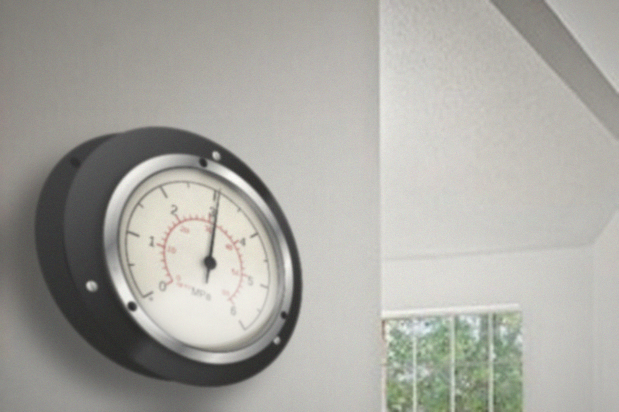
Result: 3 MPa
